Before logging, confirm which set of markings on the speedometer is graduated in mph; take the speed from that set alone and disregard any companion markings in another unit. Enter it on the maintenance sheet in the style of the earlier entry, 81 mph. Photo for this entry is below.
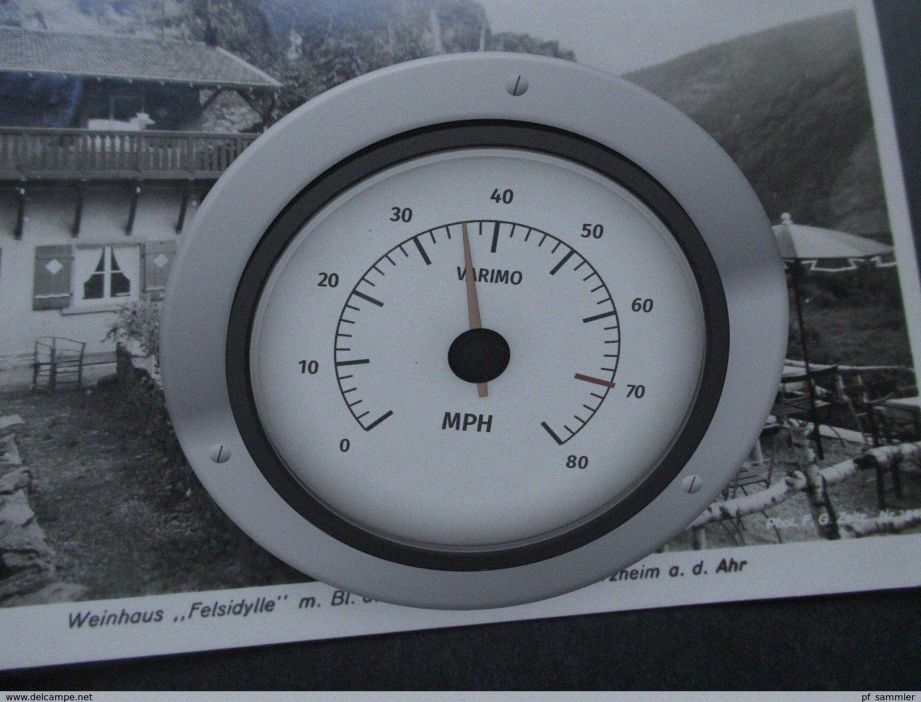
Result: 36 mph
